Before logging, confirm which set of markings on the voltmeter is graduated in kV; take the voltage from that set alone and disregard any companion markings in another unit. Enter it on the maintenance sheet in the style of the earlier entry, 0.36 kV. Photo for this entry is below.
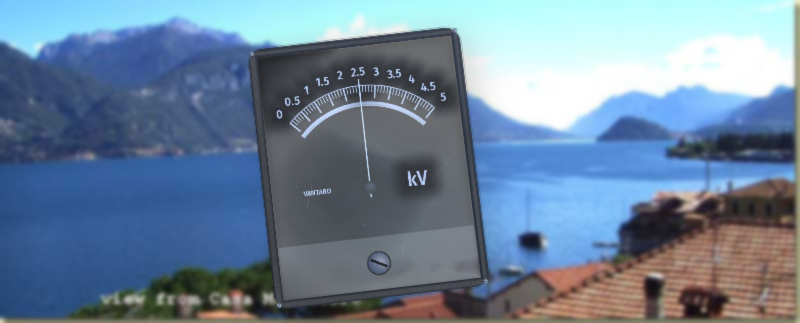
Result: 2.5 kV
